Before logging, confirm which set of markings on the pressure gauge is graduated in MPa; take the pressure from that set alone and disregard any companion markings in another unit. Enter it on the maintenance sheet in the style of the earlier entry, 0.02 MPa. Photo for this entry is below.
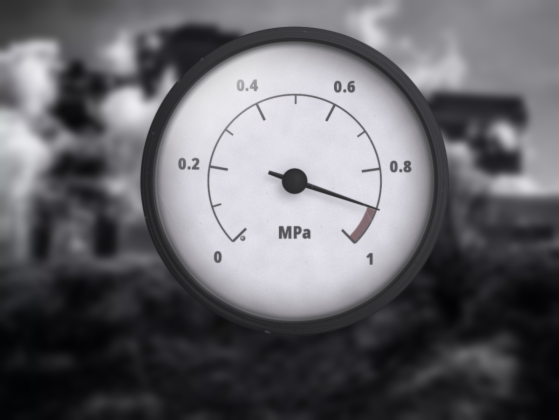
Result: 0.9 MPa
